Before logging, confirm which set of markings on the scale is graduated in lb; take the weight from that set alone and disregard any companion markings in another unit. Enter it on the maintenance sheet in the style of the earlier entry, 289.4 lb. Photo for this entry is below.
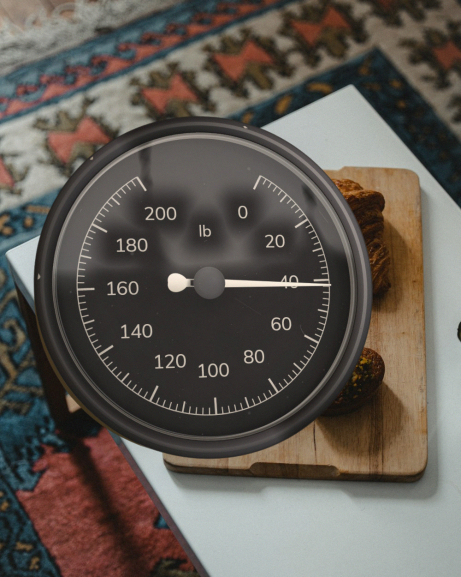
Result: 42 lb
